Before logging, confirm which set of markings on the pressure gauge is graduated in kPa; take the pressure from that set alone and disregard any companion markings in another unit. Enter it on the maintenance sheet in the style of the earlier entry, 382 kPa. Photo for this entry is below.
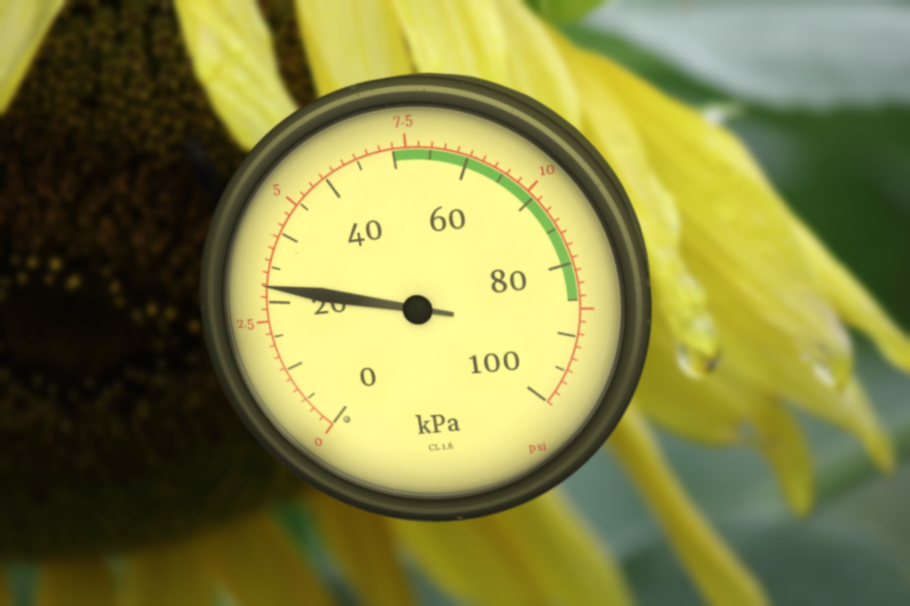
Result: 22.5 kPa
